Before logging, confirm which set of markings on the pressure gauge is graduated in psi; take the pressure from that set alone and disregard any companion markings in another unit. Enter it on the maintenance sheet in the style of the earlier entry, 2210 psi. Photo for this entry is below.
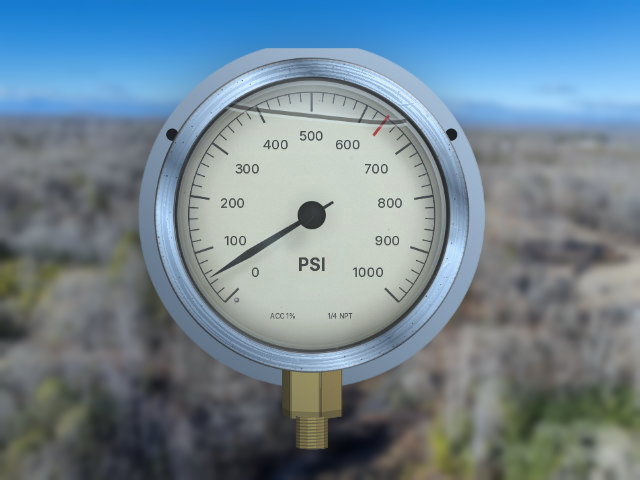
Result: 50 psi
